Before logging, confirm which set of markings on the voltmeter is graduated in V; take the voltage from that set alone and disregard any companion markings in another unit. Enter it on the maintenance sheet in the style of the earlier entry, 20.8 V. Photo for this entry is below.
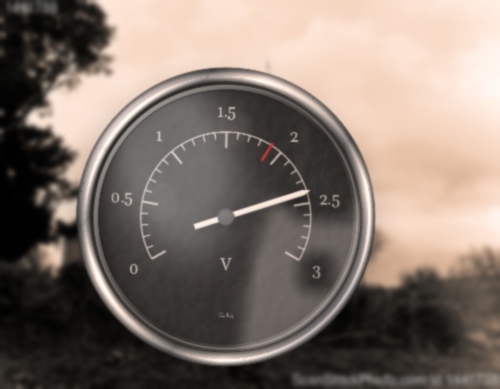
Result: 2.4 V
